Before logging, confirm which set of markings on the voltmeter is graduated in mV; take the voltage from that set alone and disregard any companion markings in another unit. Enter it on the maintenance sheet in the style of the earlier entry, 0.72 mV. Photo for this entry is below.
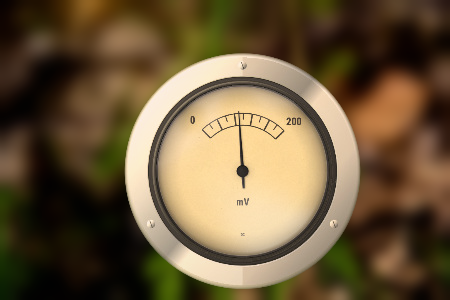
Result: 90 mV
